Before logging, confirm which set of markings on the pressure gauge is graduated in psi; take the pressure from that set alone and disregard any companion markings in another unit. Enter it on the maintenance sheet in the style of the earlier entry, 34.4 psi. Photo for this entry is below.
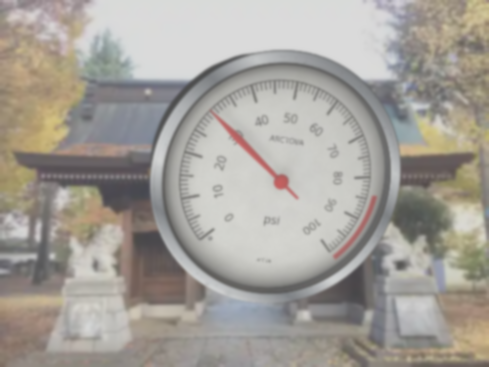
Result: 30 psi
